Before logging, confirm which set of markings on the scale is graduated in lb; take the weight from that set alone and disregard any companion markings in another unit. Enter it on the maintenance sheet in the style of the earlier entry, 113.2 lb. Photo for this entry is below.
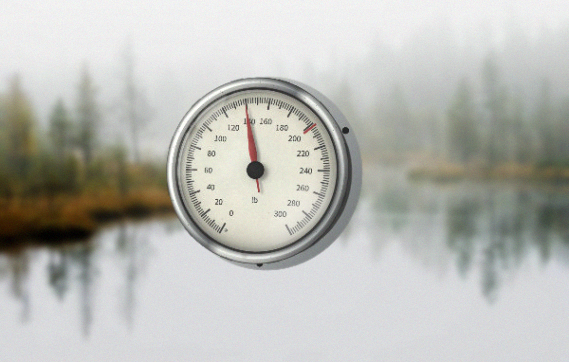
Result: 140 lb
